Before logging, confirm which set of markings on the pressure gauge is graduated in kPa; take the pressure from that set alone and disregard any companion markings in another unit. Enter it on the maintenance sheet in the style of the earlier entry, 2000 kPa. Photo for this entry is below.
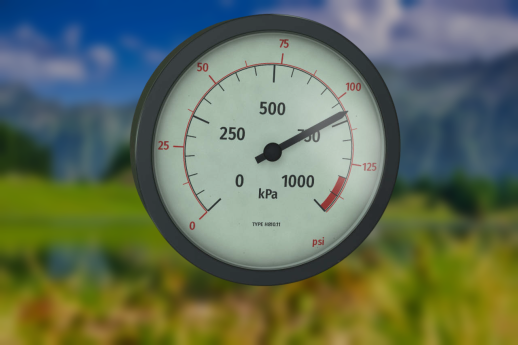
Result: 725 kPa
